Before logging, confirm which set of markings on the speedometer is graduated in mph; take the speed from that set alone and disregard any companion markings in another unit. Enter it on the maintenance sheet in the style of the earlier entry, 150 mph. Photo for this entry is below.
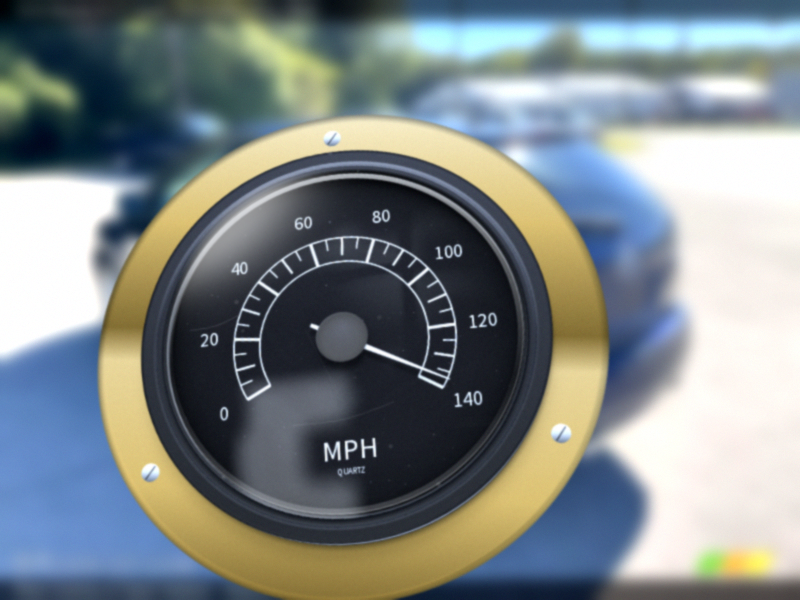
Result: 137.5 mph
